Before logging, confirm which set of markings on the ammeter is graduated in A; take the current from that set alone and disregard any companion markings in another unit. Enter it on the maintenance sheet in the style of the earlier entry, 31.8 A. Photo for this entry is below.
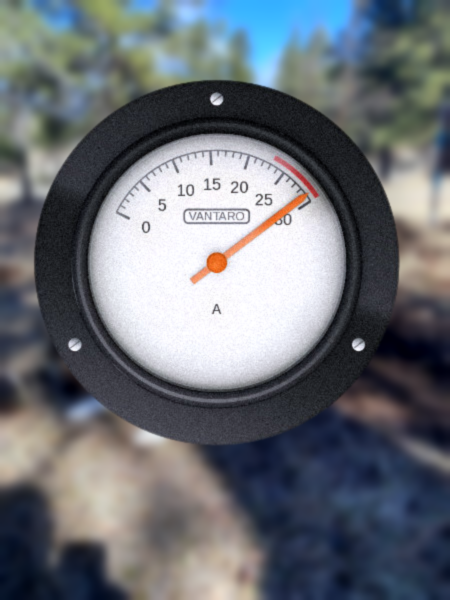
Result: 29 A
